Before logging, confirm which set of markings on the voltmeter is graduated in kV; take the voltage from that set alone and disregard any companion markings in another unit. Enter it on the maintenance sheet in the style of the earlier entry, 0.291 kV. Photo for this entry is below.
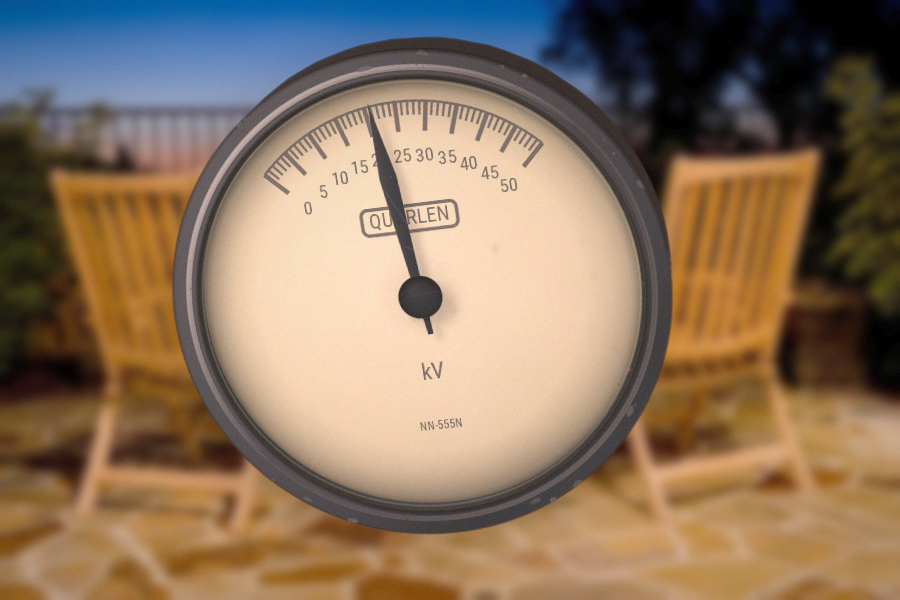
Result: 21 kV
